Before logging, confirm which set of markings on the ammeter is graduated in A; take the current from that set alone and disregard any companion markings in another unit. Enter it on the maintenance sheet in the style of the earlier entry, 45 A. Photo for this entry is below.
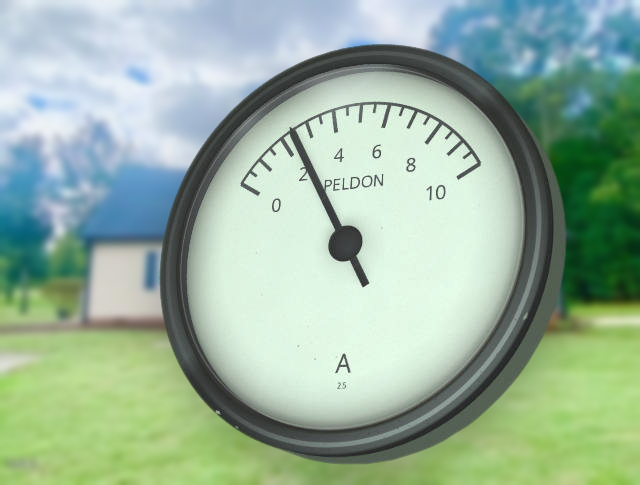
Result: 2.5 A
